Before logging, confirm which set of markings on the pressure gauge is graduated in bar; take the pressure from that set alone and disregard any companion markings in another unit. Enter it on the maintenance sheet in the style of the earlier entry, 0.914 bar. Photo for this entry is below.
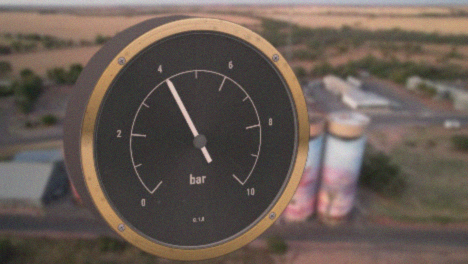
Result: 4 bar
